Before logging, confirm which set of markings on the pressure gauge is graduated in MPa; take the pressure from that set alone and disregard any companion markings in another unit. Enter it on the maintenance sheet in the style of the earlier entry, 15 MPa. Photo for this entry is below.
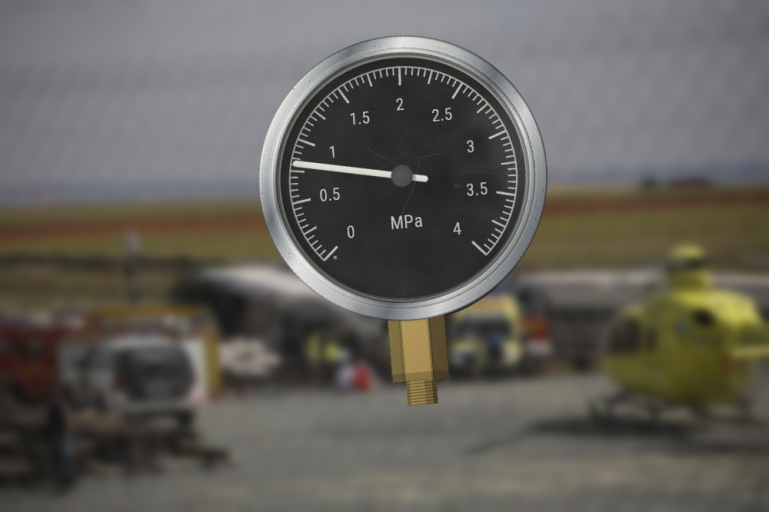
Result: 0.8 MPa
